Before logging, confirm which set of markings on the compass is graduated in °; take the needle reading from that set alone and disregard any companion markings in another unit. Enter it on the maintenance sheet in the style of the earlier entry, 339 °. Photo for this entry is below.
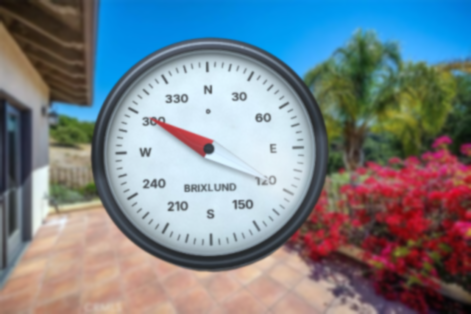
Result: 300 °
